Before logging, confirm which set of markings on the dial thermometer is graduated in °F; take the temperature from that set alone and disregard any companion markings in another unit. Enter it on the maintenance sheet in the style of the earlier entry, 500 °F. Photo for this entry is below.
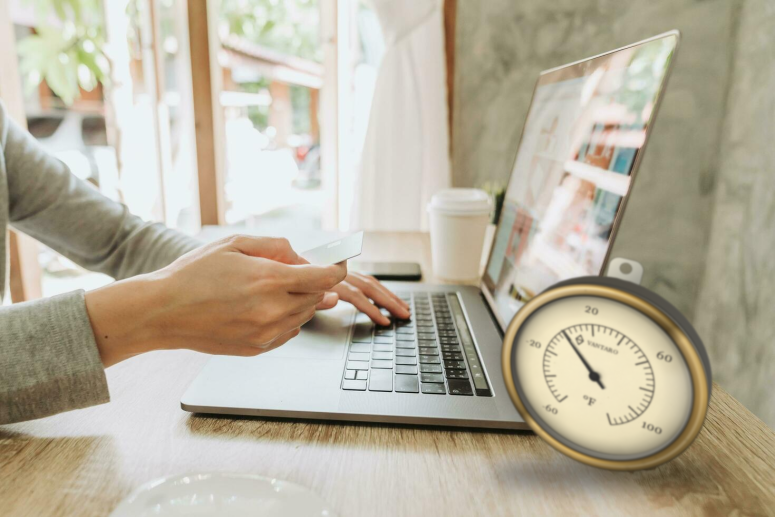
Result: 0 °F
